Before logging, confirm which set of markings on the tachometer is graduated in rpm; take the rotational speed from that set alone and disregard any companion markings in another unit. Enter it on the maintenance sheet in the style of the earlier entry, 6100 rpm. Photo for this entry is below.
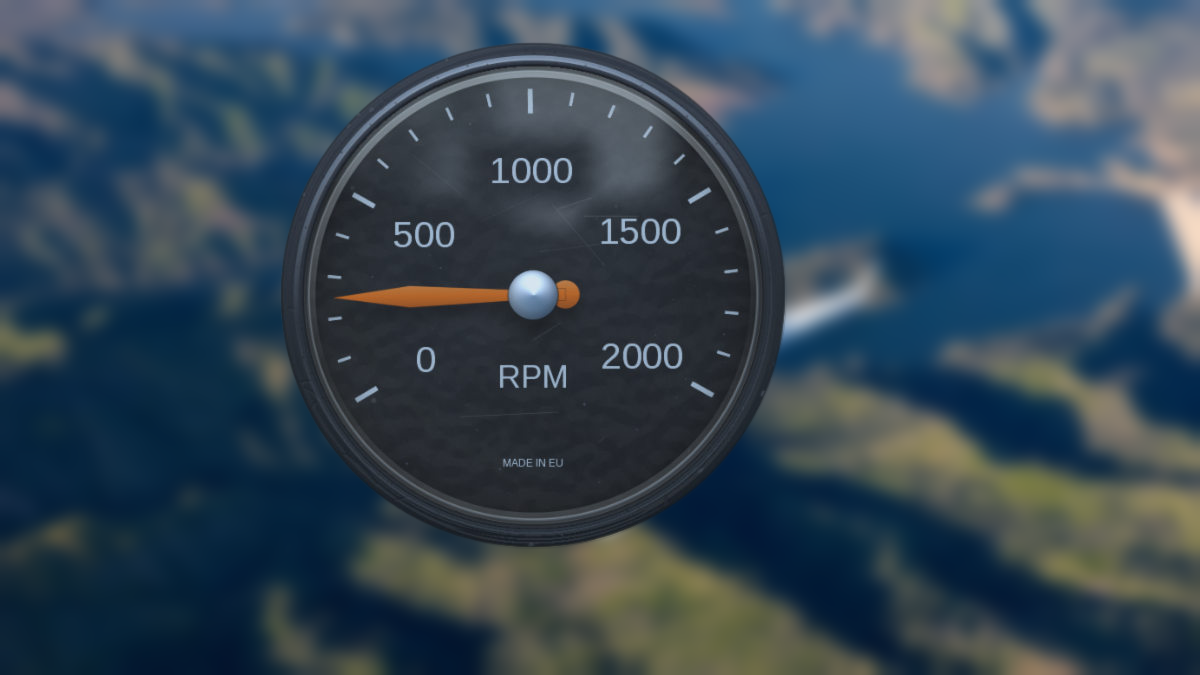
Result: 250 rpm
